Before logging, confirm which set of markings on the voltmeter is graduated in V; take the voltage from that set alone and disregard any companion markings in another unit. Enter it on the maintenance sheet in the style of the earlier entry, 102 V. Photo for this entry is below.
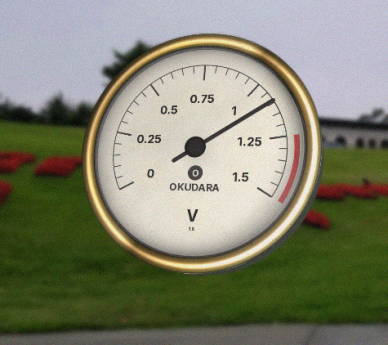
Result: 1.1 V
